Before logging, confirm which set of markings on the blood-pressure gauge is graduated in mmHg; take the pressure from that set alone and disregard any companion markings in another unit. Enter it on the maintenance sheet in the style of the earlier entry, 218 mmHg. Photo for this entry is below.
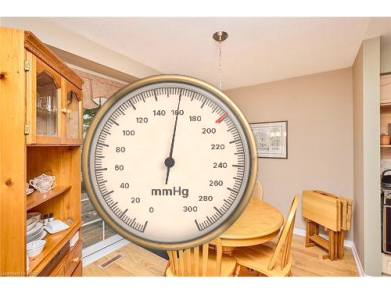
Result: 160 mmHg
